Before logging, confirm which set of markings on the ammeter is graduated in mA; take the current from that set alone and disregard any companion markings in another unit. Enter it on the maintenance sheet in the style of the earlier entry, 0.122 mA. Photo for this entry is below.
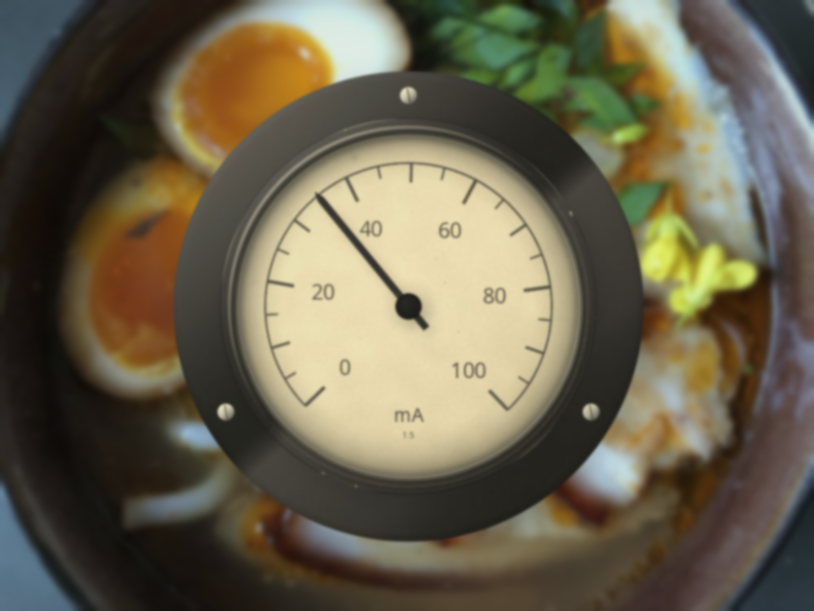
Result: 35 mA
